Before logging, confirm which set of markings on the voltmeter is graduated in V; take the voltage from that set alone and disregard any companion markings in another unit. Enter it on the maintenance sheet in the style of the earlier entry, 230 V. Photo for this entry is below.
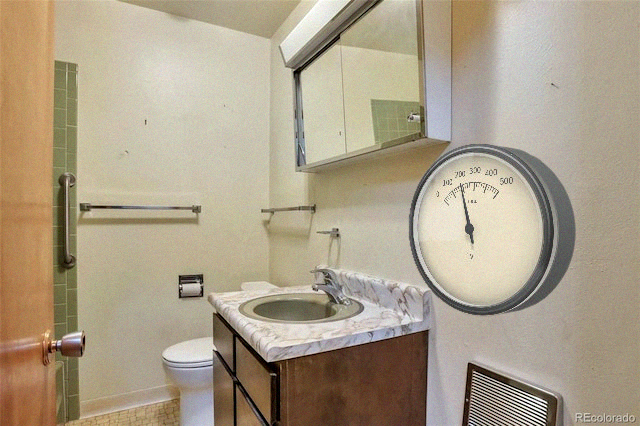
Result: 200 V
